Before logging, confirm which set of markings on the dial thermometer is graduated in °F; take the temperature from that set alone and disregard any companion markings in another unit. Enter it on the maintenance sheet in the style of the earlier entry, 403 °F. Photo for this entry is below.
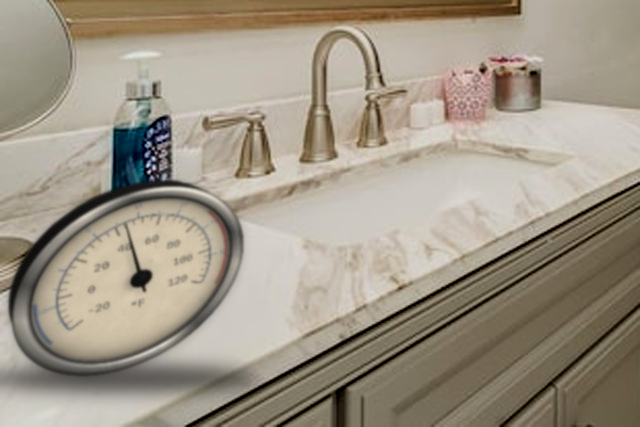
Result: 44 °F
